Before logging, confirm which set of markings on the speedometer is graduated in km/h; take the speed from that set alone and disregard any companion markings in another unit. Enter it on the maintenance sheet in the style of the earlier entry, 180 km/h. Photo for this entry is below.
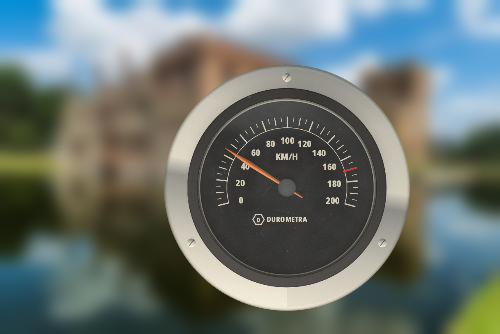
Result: 45 km/h
